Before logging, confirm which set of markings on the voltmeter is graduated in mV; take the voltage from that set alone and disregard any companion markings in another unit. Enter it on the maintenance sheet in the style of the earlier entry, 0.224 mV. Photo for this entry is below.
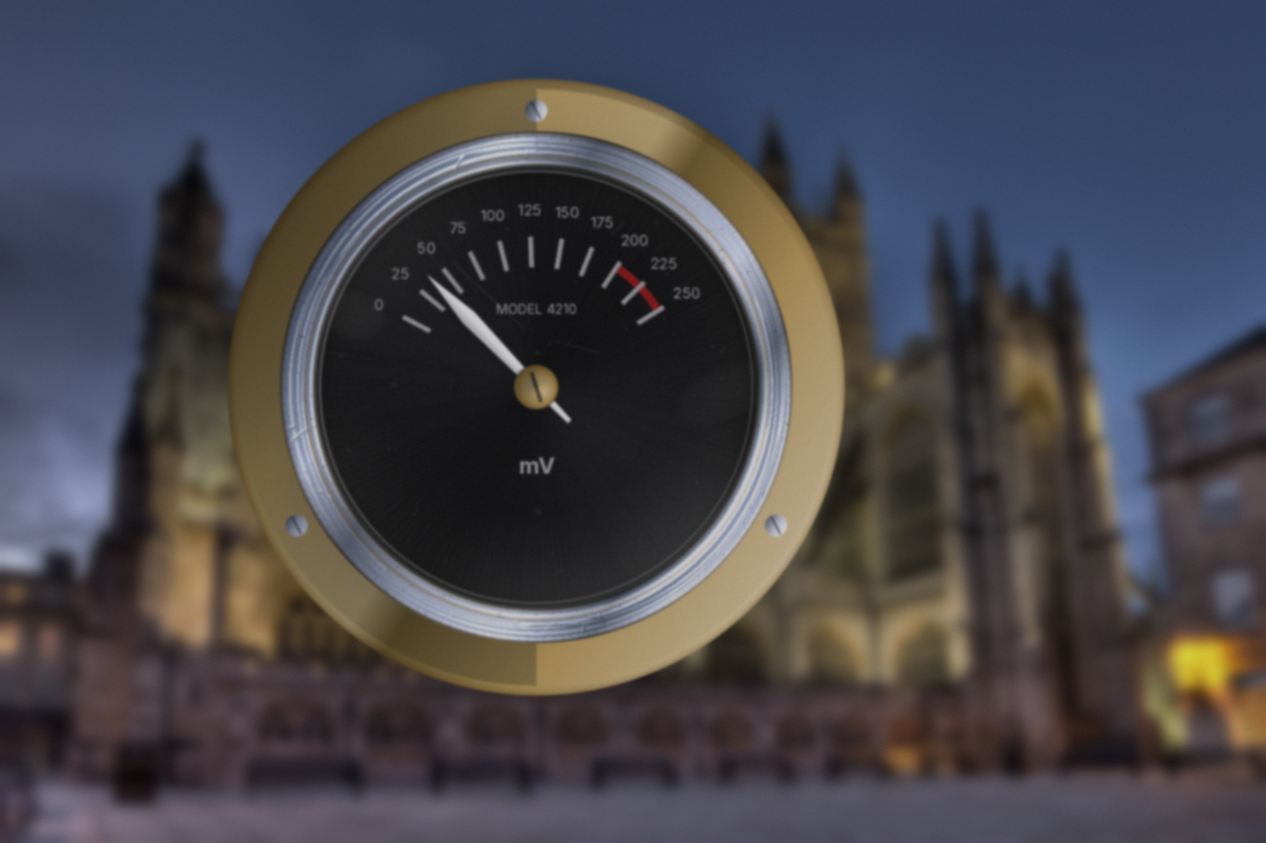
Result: 37.5 mV
